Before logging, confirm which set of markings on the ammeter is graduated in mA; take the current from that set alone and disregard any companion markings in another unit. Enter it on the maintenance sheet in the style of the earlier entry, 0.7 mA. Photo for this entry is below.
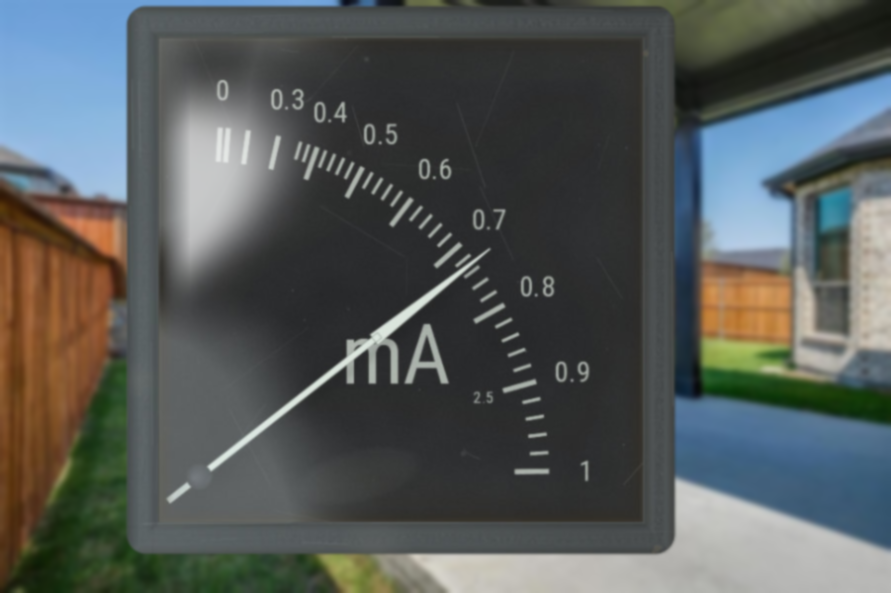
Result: 0.73 mA
